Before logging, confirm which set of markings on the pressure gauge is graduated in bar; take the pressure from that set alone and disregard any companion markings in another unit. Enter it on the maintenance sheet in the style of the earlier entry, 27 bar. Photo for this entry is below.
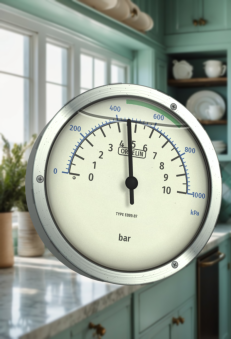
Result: 4.5 bar
